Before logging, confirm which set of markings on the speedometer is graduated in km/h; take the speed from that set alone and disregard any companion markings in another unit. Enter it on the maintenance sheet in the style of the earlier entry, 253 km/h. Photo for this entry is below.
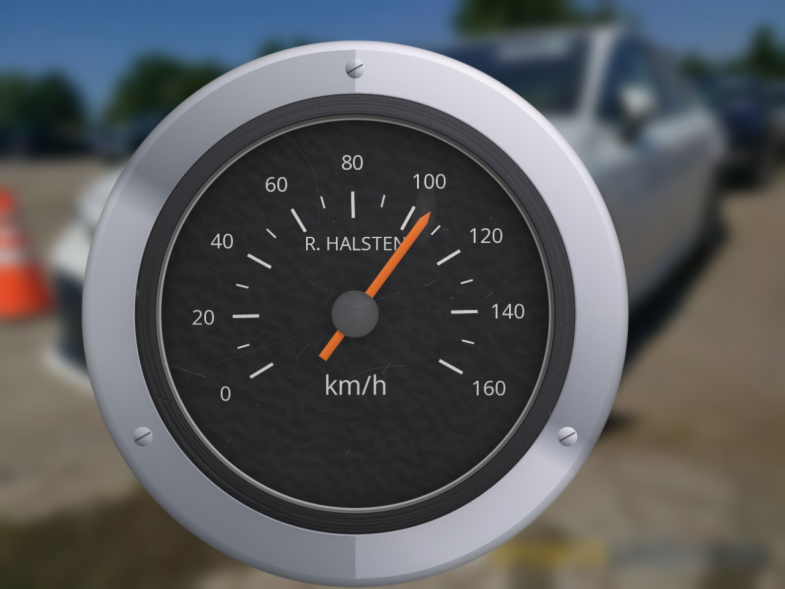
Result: 105 km/h
